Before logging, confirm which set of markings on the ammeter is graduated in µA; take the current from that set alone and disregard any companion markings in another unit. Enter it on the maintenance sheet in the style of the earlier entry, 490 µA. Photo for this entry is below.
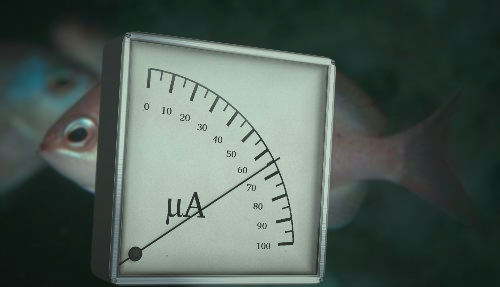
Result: 65 µA
